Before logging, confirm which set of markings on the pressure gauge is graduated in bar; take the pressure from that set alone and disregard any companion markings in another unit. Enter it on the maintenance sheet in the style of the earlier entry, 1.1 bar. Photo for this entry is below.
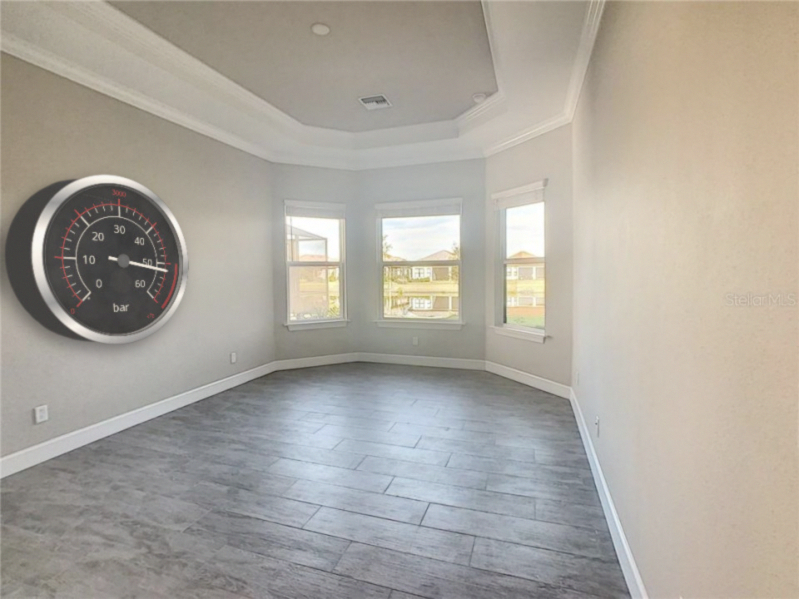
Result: 52 bar
